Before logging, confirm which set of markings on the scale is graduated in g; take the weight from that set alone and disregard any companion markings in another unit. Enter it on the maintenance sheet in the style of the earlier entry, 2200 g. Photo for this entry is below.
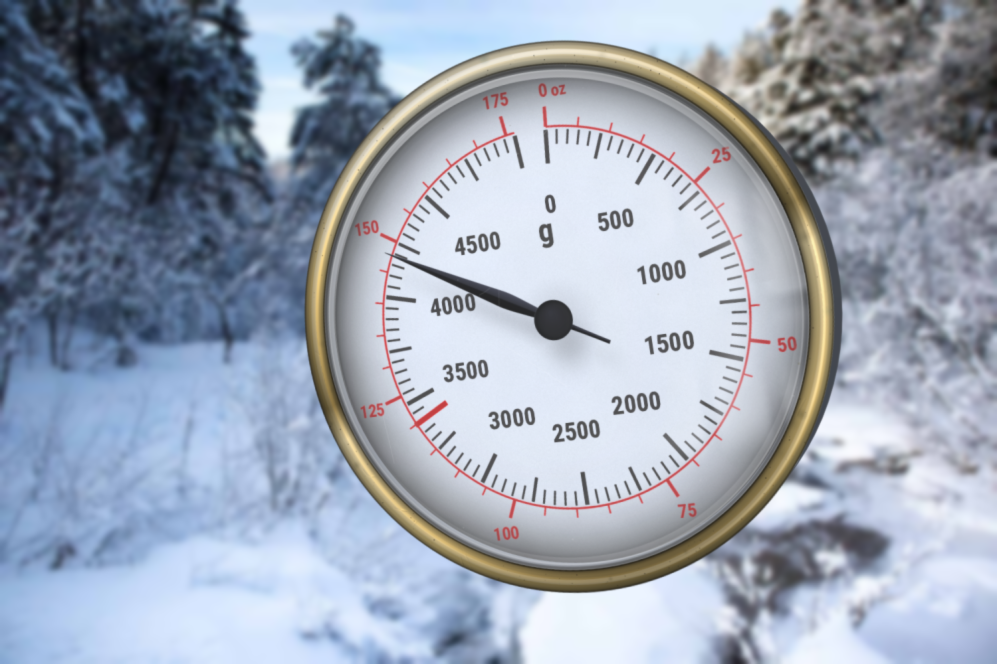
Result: 4200 g
